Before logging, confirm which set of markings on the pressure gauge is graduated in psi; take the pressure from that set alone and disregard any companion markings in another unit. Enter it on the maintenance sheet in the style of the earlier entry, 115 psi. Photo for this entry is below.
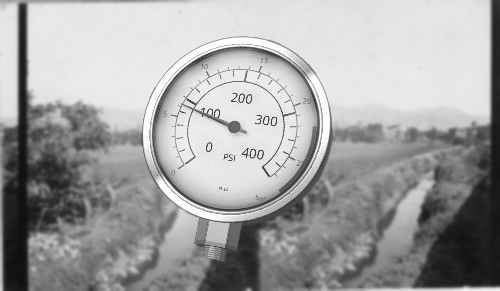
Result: 90 psi
